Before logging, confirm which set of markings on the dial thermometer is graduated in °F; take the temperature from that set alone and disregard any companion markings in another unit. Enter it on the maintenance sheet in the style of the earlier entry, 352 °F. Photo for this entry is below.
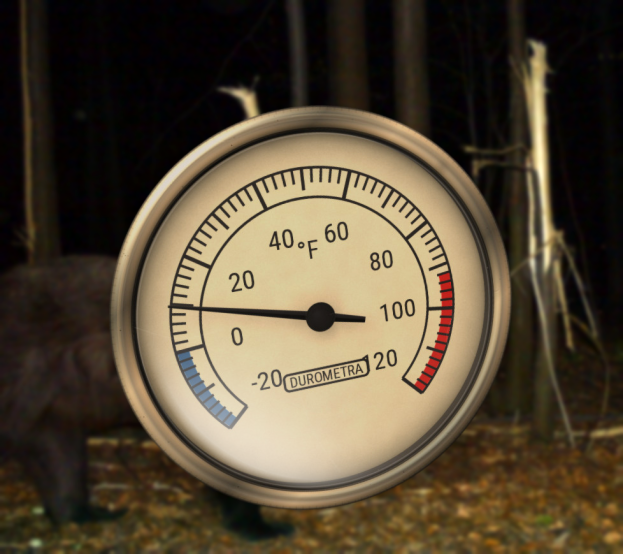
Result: 10 °F
